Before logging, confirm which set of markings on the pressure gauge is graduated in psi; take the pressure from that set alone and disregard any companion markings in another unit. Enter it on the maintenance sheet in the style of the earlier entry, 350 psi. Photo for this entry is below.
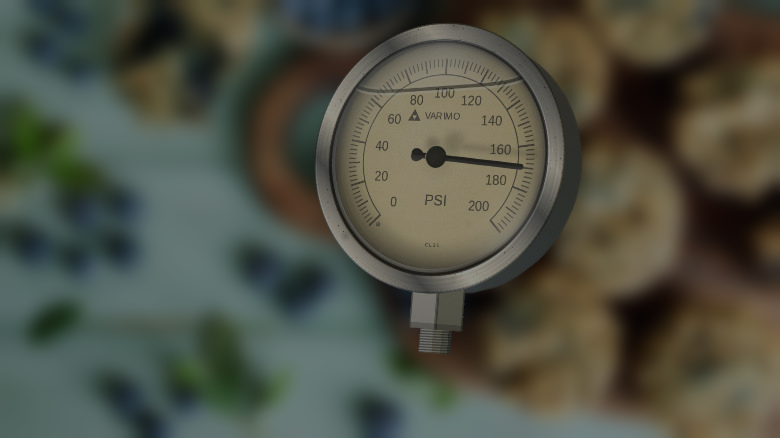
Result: 170 psi
